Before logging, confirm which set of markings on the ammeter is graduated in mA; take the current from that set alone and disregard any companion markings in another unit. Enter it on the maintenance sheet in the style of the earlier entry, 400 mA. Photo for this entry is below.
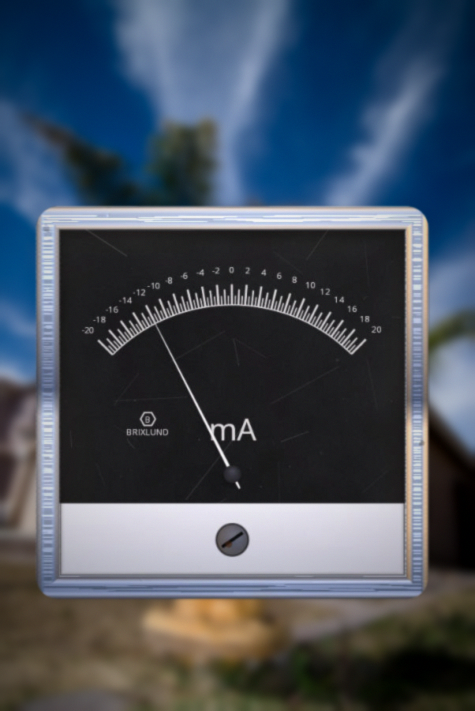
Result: -12 mA
